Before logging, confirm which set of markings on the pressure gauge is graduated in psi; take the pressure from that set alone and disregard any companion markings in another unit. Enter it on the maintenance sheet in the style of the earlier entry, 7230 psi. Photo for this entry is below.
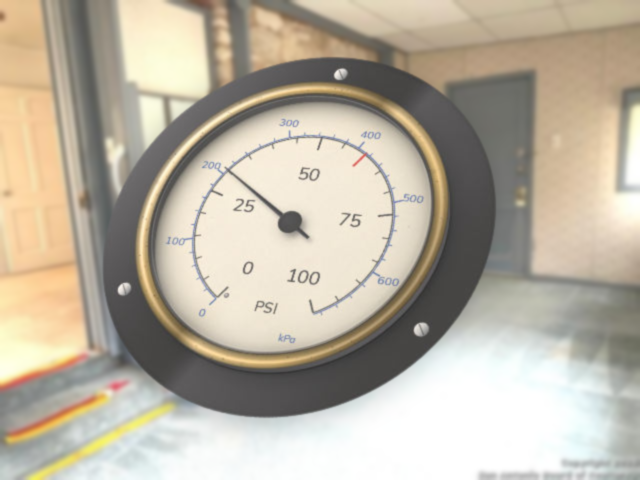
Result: 30 psi
